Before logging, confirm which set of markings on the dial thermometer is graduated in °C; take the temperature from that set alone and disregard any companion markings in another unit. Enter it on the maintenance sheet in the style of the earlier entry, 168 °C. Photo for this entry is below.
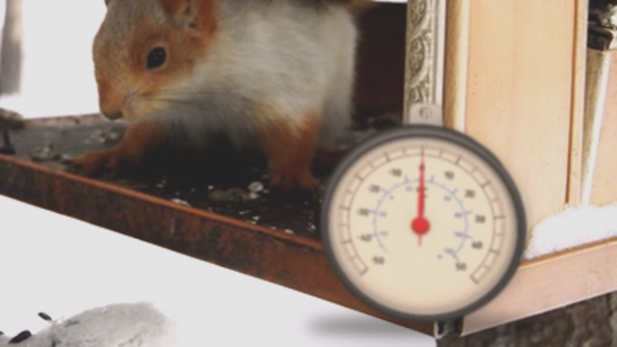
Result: 0 °C
